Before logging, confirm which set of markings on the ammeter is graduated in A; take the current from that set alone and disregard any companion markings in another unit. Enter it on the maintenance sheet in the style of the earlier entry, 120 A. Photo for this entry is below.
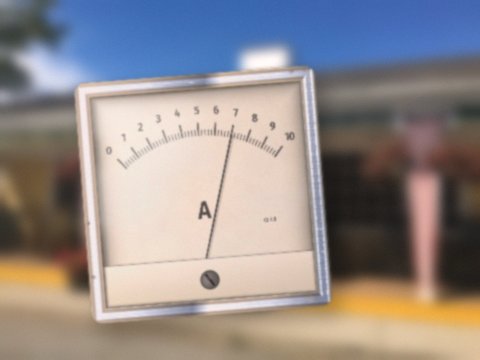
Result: 7 A
